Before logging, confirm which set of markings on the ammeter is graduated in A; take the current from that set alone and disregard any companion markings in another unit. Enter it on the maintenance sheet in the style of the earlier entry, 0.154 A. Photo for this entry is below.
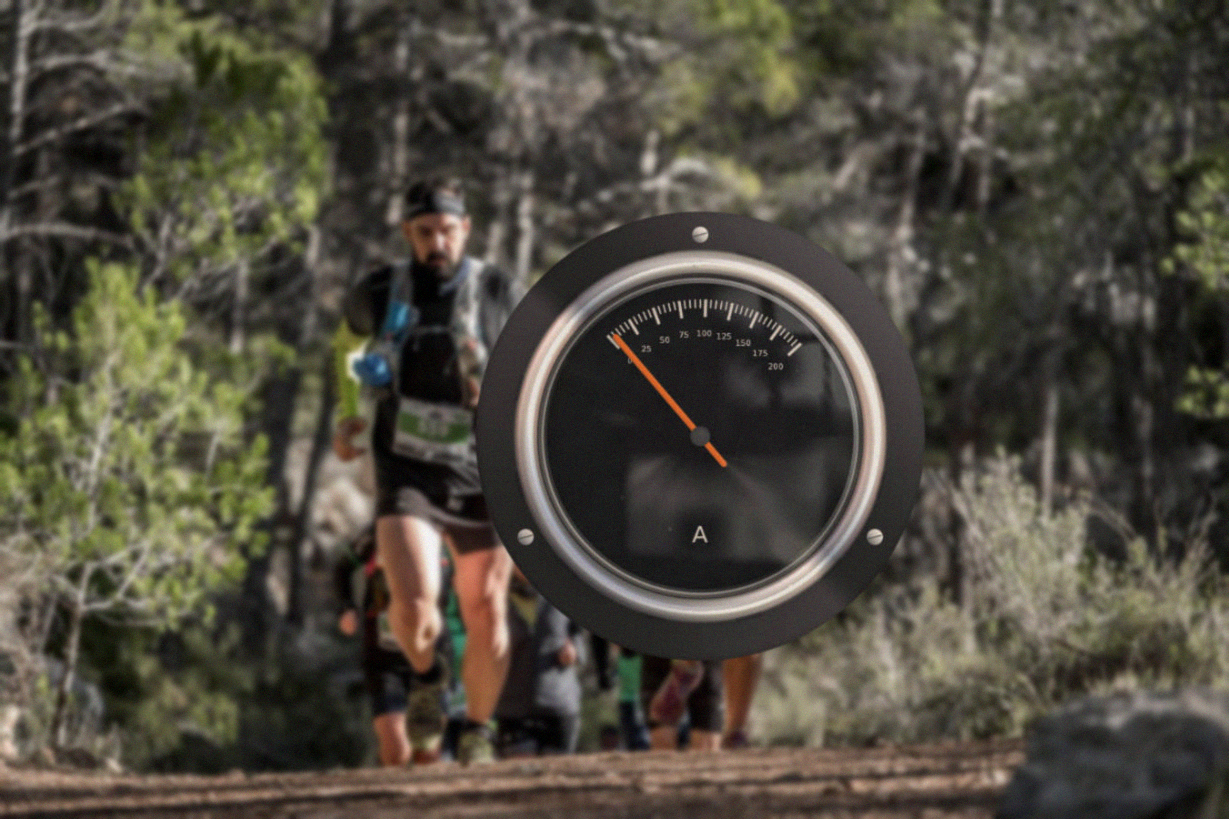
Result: 5 A
